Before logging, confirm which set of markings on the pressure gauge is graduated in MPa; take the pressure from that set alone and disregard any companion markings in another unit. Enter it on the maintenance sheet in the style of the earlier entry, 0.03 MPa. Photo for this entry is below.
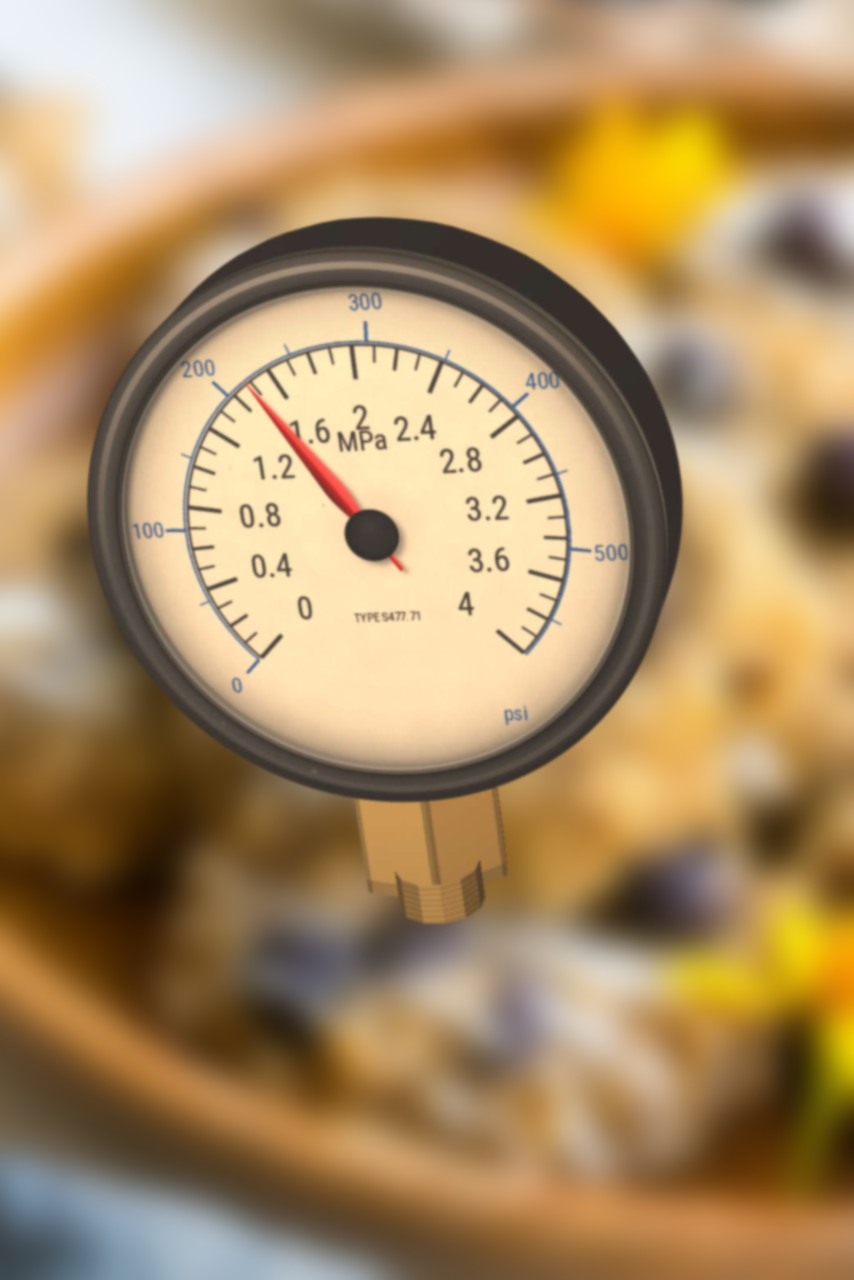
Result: 1.5 MPa
